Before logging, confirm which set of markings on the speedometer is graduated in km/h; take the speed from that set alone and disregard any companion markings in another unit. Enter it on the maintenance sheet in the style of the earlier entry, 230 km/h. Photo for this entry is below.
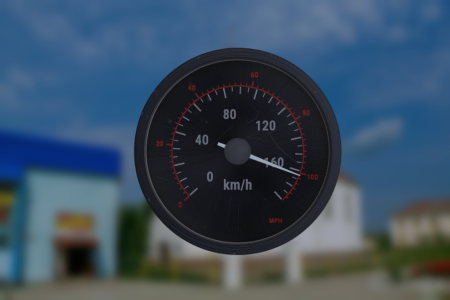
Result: 162.5 km/h
